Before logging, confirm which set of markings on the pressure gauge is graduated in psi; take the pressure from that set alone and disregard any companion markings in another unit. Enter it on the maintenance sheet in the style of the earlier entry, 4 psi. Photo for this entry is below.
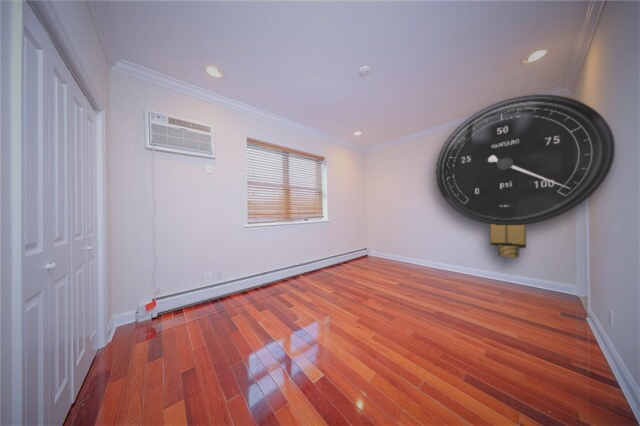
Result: 97.5 psi
